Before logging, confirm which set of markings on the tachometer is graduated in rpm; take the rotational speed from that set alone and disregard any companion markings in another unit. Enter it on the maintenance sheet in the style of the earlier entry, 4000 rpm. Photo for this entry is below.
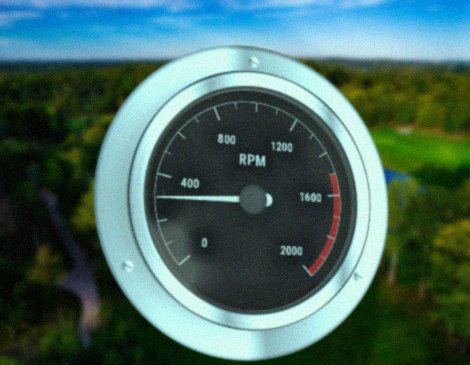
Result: 300 rpm
